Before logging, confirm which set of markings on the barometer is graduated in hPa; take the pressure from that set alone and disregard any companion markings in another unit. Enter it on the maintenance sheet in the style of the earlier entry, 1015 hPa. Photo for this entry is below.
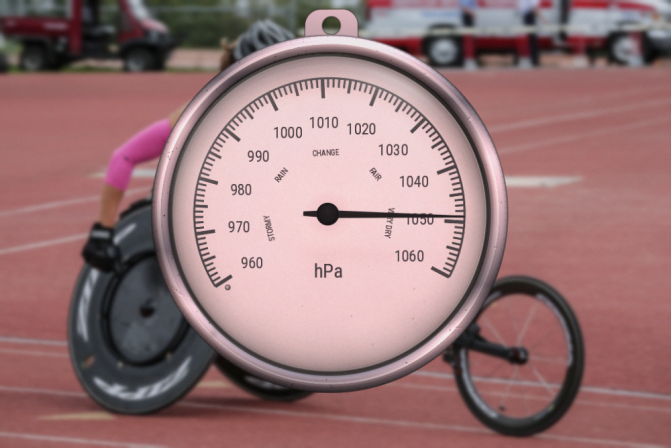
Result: 1049 hPa
